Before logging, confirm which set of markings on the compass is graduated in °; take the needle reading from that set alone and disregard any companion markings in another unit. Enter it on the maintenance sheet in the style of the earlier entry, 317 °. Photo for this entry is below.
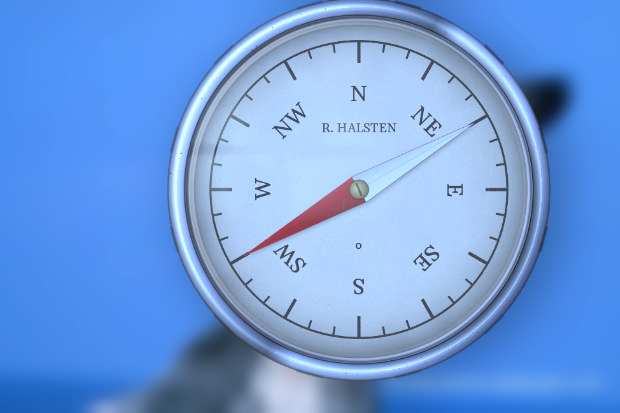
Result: 240 °
